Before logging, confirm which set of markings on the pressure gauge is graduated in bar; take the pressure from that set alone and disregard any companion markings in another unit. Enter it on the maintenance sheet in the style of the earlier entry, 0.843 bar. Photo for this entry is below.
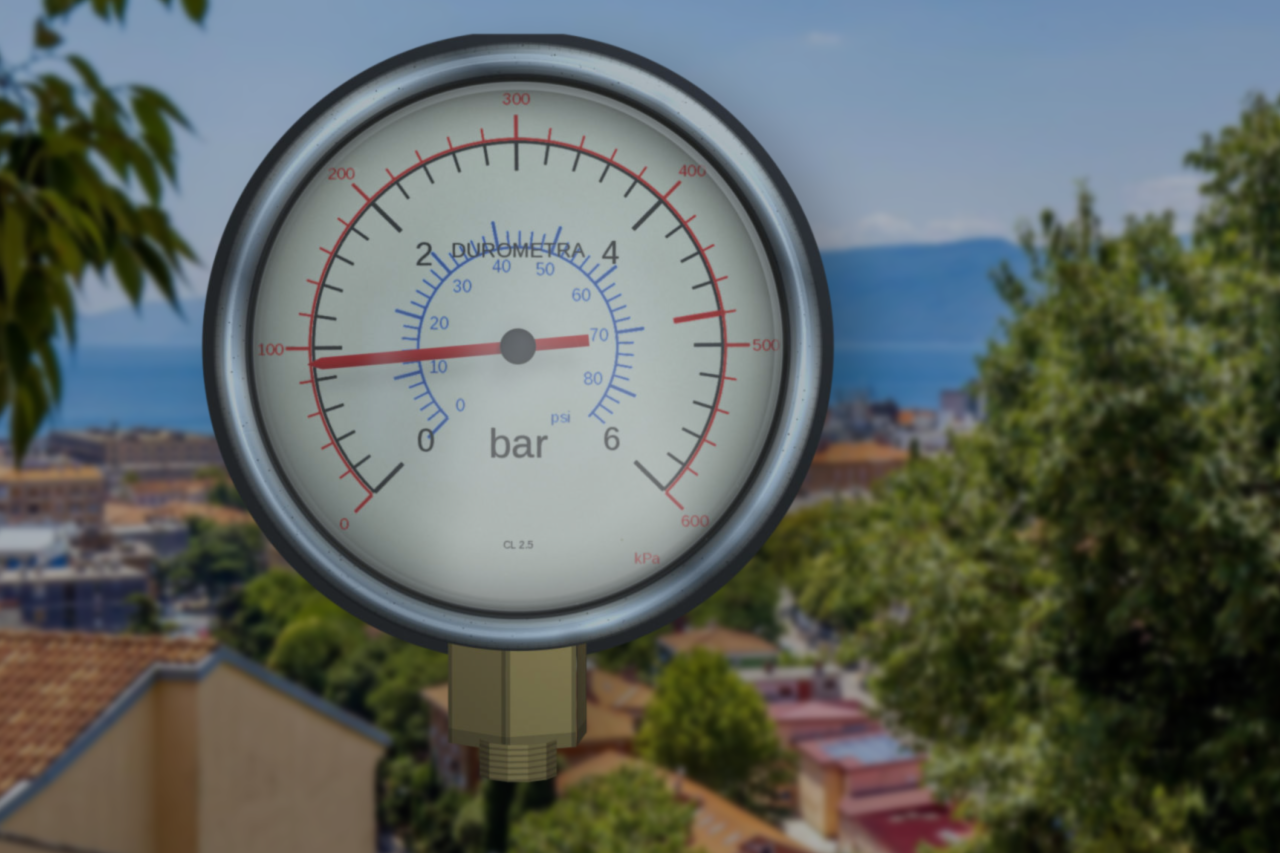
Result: 0.9 bar
